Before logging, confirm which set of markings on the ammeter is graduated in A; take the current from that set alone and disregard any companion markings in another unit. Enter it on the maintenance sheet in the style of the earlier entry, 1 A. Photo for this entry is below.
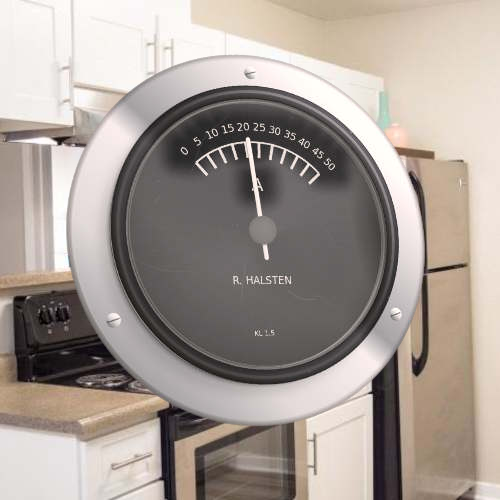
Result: 20 A
